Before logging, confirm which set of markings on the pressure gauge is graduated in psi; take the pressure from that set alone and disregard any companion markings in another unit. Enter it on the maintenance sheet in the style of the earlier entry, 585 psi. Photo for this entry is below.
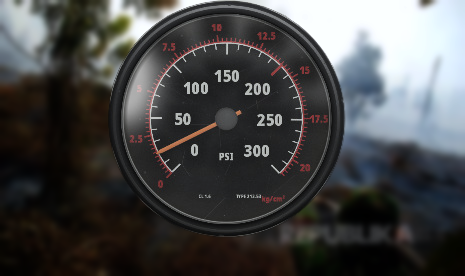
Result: 20 psi
